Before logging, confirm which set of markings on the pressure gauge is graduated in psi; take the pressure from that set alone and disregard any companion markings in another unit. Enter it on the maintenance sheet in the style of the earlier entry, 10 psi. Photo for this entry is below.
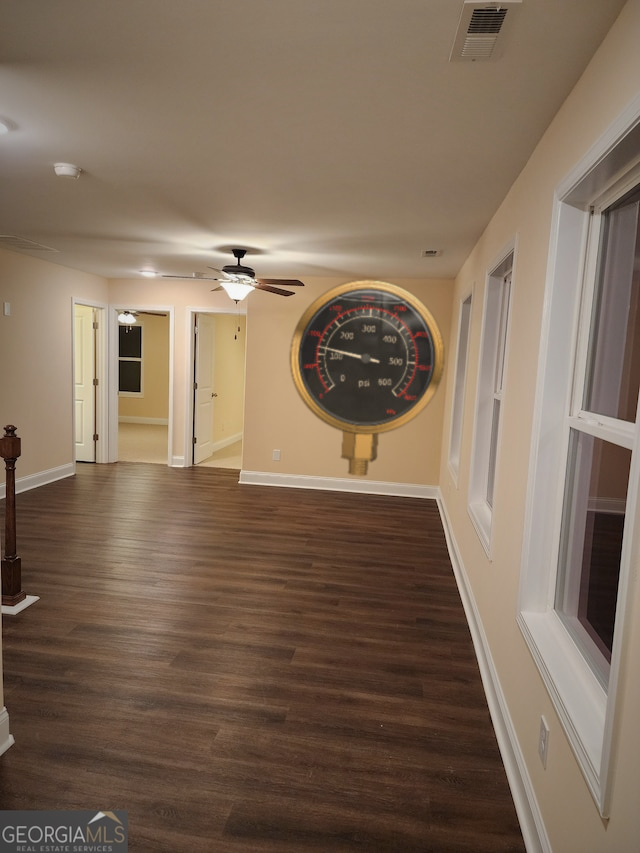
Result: 120 psi
